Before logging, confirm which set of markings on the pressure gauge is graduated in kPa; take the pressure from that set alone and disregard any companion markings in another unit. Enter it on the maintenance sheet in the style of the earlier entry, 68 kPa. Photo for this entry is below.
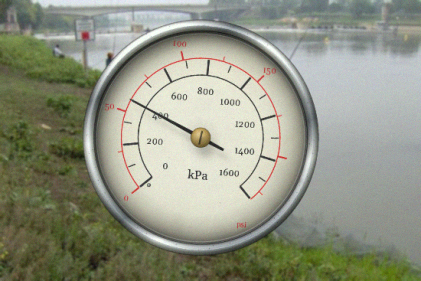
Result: 400 kPa
